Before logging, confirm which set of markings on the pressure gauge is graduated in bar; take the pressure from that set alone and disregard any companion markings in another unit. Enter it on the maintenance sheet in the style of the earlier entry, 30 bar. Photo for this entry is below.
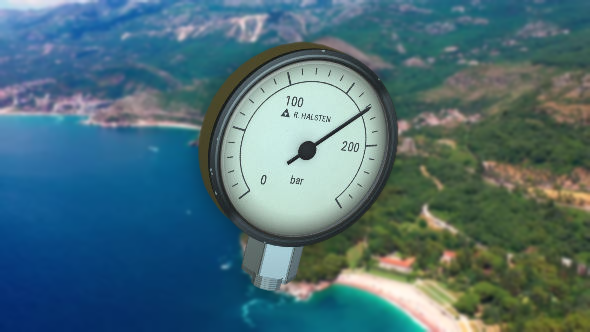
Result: 170 bar
